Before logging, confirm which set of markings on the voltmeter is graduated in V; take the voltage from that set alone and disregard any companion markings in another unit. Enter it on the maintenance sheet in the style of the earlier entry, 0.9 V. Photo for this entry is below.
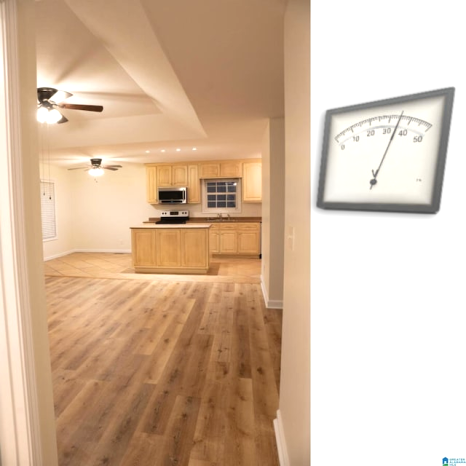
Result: 35 V
